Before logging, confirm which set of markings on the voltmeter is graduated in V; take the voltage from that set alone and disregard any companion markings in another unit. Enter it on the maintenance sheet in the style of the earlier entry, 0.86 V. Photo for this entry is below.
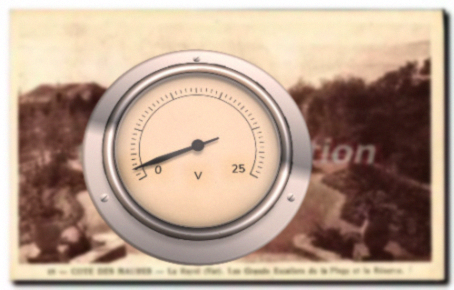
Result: 1 V
